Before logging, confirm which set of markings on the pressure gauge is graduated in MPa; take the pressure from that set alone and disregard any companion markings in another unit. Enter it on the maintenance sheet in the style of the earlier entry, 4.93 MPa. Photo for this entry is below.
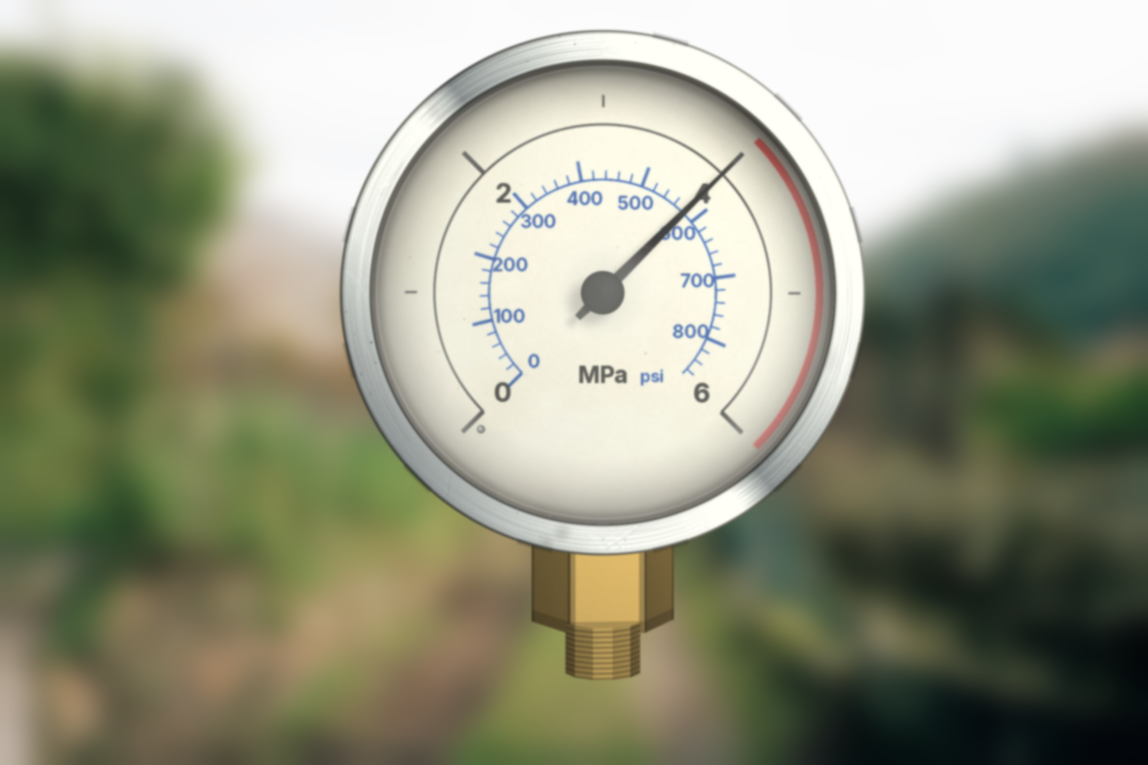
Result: 4 MPa
